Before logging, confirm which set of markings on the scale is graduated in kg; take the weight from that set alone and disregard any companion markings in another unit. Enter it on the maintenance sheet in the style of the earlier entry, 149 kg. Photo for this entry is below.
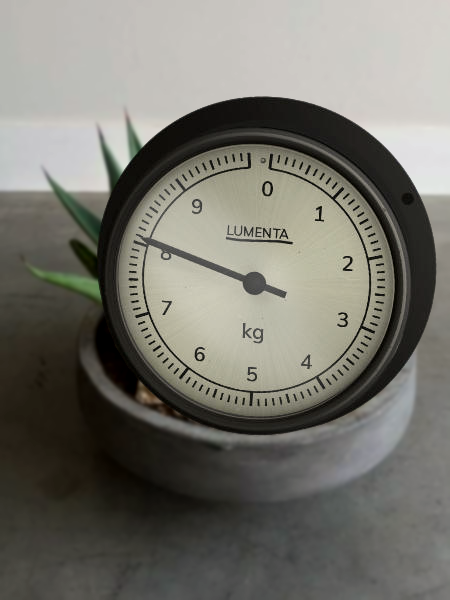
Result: 8.1 kg
